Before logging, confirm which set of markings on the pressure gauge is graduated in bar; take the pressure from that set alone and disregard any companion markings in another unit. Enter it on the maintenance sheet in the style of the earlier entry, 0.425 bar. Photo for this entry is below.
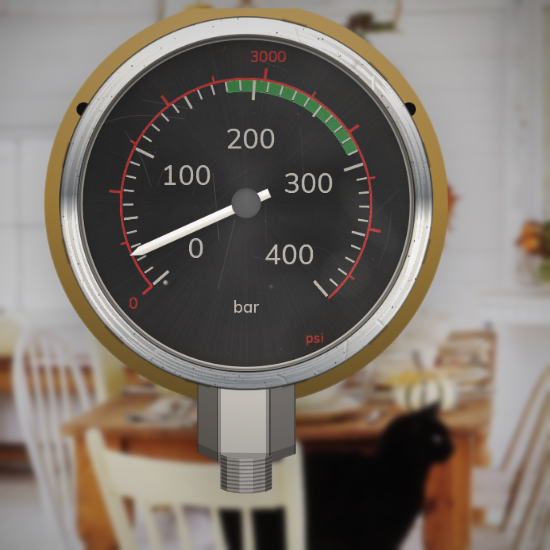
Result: 25 bar
